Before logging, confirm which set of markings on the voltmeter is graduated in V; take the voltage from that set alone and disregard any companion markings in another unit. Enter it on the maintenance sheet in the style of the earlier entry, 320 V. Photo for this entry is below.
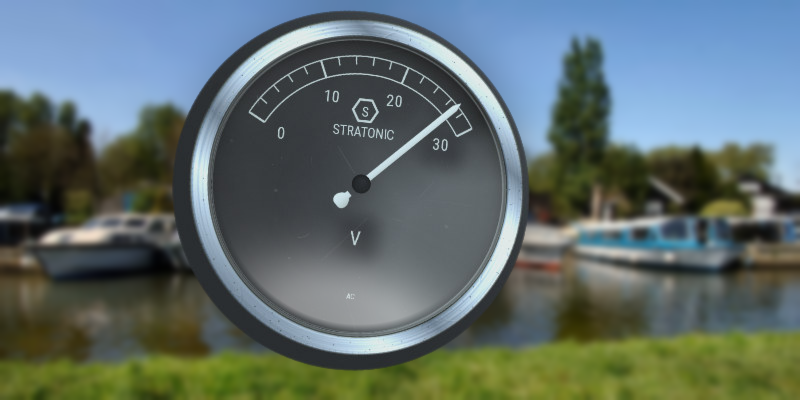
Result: 27 V
